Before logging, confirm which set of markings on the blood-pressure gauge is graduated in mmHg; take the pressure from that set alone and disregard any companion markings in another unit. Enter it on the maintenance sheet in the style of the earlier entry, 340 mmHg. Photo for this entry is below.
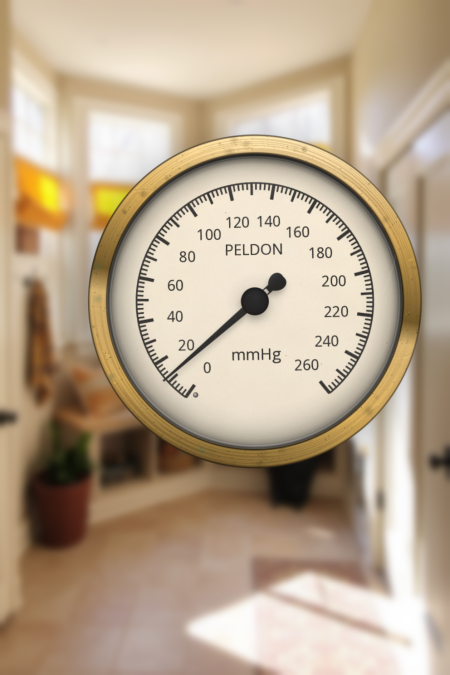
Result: 12 mmHg
